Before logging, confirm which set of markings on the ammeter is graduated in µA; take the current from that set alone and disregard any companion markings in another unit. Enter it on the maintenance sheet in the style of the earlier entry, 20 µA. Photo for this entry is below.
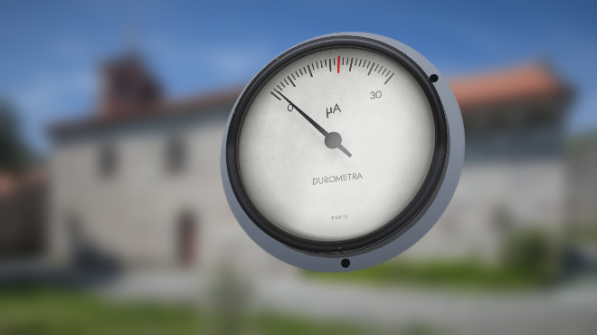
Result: 1 µA
